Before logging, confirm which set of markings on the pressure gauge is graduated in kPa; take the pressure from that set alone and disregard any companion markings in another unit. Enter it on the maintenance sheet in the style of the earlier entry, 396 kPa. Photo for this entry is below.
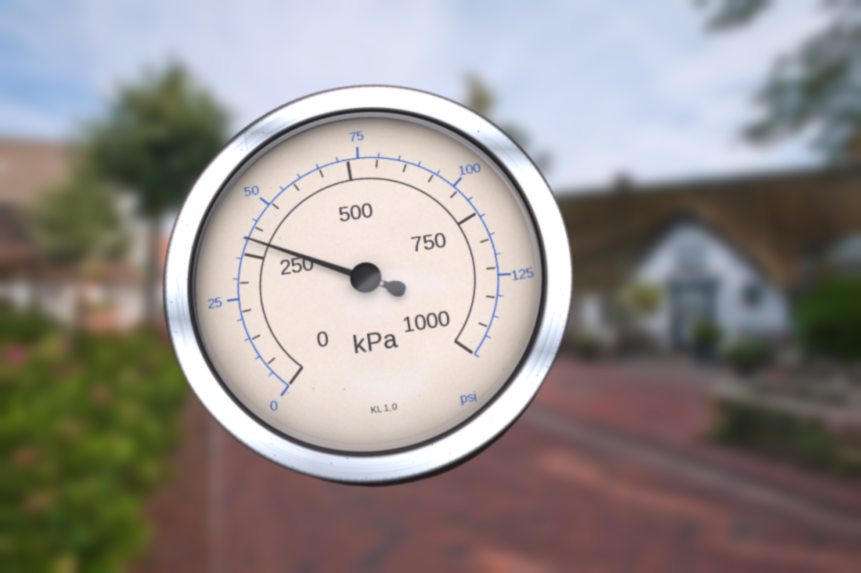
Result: 275 kPa
